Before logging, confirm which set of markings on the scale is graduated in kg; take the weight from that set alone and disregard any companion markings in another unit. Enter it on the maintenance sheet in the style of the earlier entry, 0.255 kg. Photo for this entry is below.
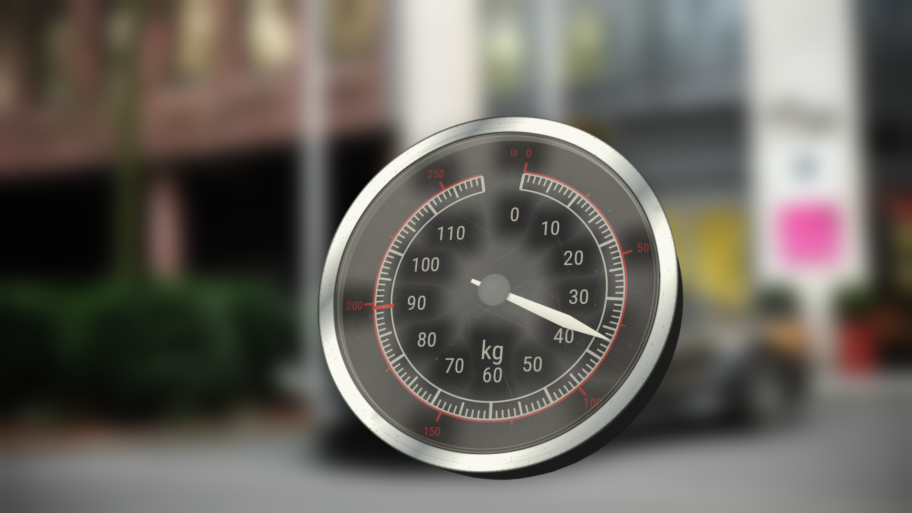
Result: 37 kg
